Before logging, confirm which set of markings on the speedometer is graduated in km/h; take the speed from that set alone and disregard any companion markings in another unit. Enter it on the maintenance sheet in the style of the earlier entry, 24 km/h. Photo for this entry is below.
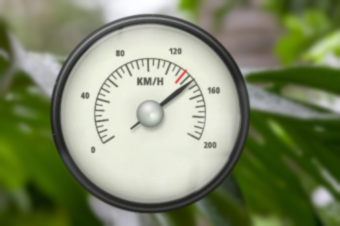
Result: 145 km/h
